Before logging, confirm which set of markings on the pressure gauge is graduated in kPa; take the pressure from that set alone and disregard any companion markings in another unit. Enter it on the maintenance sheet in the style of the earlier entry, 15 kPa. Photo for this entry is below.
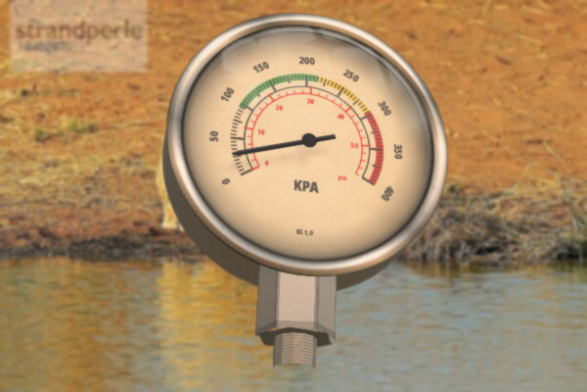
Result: 25 kPa
